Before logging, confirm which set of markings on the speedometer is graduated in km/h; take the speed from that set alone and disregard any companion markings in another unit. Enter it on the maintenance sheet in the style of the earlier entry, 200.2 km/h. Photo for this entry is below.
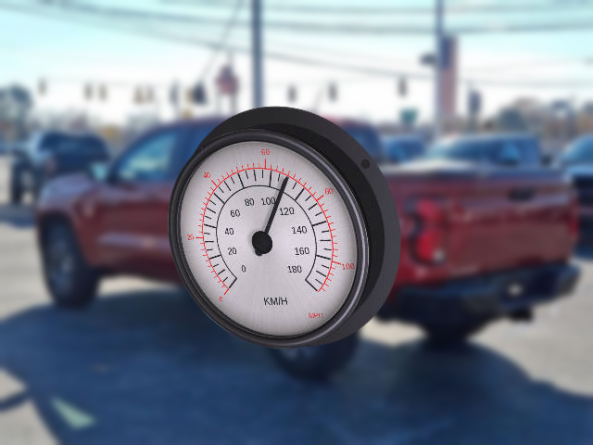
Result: 110 km/h
